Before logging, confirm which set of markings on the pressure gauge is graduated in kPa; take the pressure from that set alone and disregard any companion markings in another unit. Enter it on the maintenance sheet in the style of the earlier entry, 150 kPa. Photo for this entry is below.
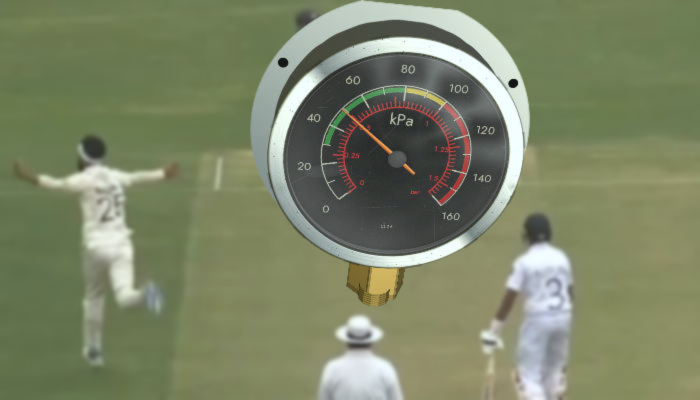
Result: 50 kPa
